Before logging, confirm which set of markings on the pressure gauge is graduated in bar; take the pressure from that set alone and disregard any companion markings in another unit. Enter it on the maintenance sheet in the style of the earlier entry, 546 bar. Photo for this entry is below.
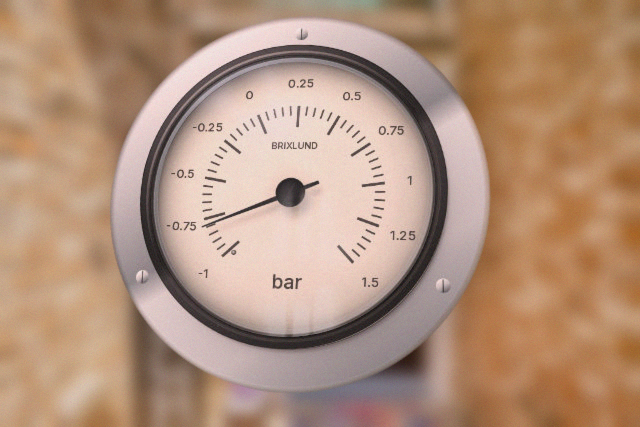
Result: -0.8 bar
